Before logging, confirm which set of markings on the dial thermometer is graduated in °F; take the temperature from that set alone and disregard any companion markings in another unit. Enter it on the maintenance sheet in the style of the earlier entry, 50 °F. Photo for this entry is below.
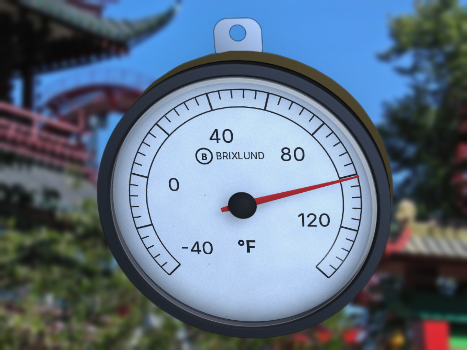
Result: 100 °F
